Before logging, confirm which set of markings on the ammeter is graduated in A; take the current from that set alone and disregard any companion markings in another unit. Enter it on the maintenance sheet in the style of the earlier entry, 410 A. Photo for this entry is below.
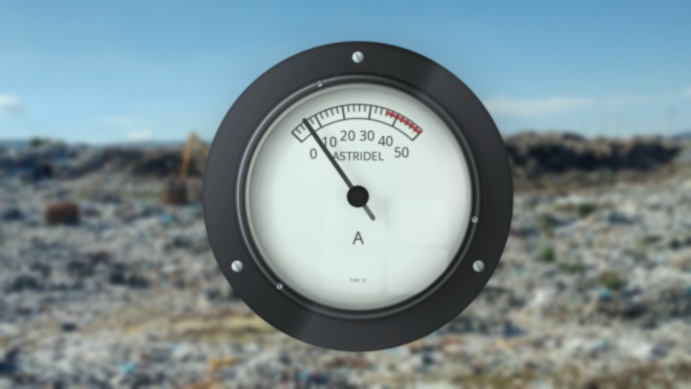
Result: 6 A
